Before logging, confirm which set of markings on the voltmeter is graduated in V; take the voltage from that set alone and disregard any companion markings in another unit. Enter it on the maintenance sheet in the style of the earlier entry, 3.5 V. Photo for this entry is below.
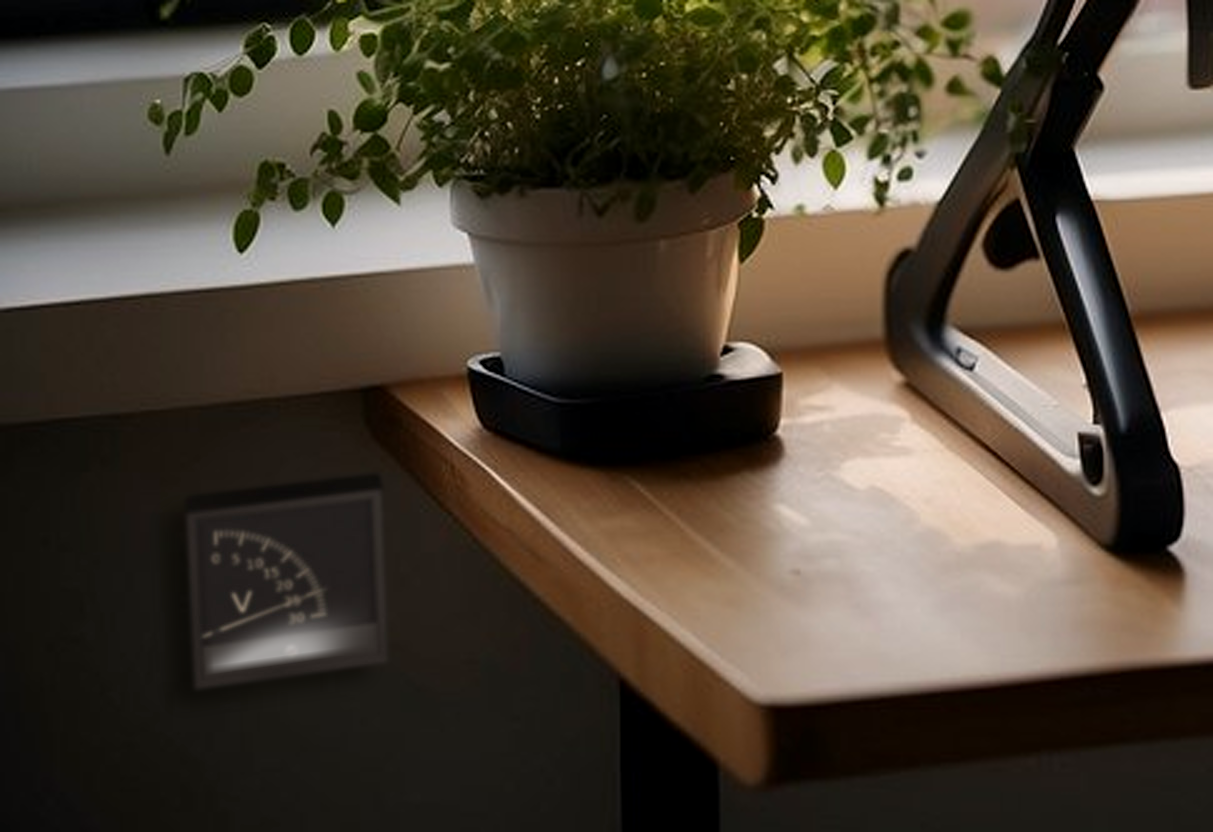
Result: 25 V
